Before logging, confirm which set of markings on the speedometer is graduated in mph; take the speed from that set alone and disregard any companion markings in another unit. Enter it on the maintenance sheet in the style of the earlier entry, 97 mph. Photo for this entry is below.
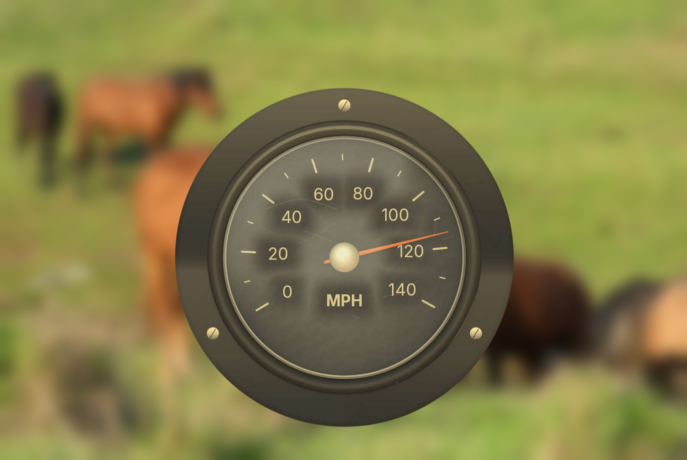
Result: 115 mph
